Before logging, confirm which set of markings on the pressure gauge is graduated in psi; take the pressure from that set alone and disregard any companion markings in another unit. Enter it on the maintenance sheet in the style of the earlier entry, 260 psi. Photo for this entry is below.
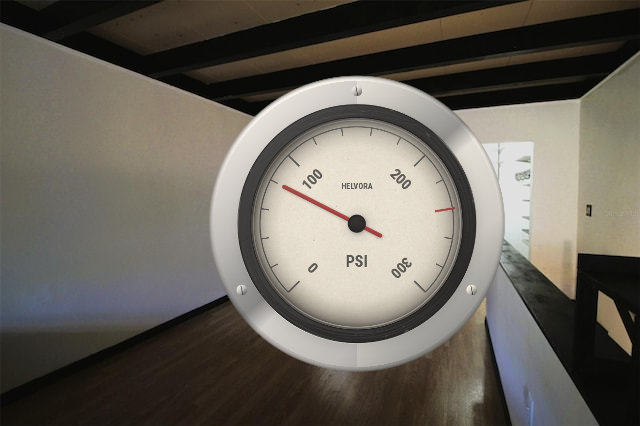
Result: 80 psi
